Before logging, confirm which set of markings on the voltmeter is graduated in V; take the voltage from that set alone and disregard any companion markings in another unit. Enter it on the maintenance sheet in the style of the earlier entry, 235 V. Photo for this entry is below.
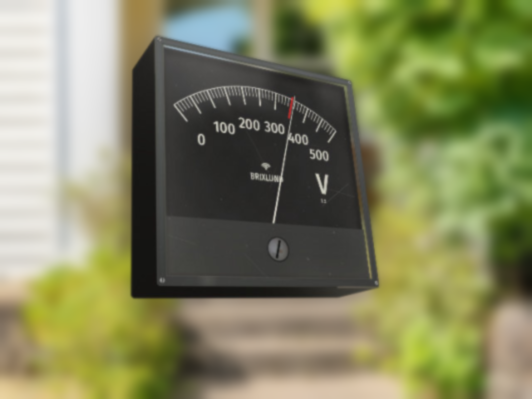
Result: 350 V
